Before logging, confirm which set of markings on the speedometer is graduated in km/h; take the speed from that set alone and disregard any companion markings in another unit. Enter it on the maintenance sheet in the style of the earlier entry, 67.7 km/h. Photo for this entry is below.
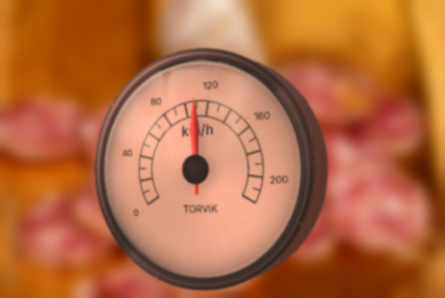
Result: 110 km/h
